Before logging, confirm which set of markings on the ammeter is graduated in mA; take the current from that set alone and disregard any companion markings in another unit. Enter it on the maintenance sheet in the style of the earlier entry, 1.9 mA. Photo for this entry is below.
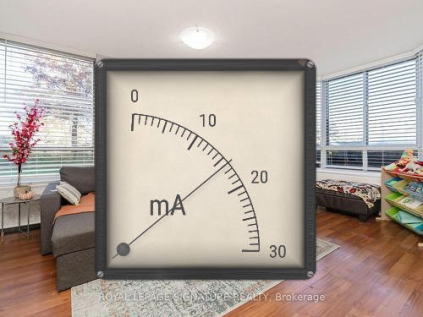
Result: 16 mA
